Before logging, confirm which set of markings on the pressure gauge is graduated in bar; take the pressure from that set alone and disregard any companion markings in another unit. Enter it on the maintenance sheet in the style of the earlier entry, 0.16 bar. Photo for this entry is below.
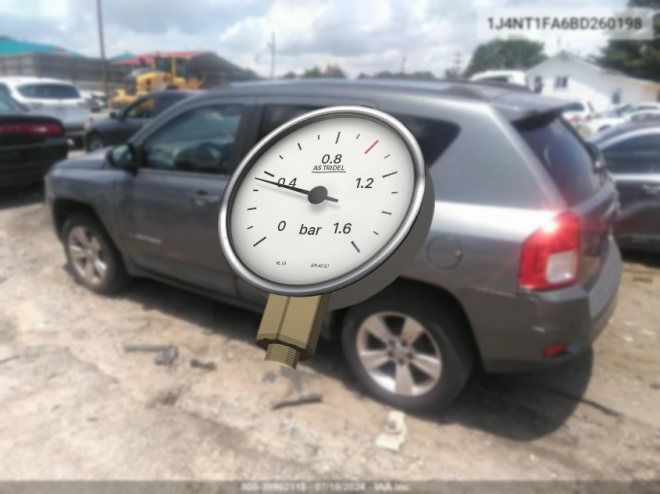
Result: 0.35 bar
